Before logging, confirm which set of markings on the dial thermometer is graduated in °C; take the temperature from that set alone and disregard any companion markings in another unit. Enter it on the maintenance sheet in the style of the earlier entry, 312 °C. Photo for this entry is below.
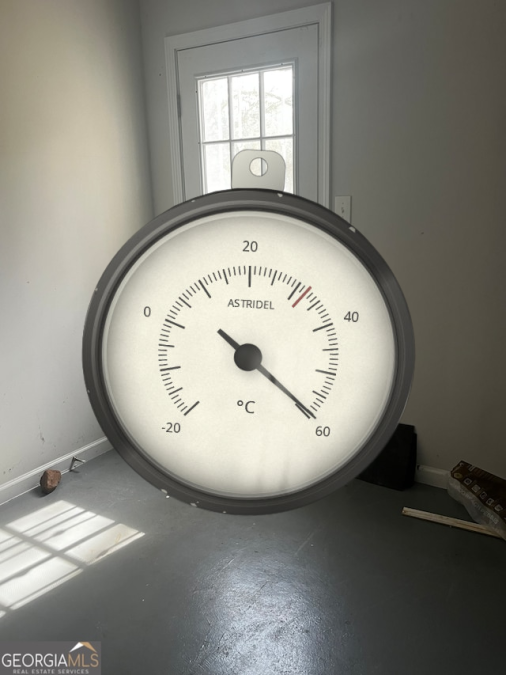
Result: 59 °C
